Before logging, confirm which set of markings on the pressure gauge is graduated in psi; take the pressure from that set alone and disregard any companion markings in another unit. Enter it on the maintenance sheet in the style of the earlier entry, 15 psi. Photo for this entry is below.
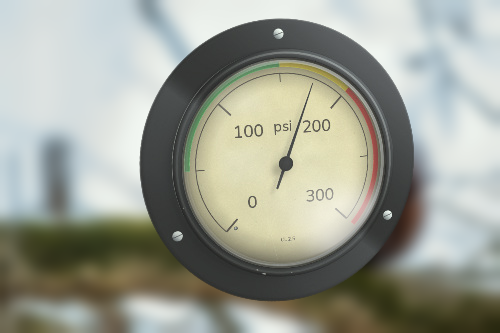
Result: 175 psi
